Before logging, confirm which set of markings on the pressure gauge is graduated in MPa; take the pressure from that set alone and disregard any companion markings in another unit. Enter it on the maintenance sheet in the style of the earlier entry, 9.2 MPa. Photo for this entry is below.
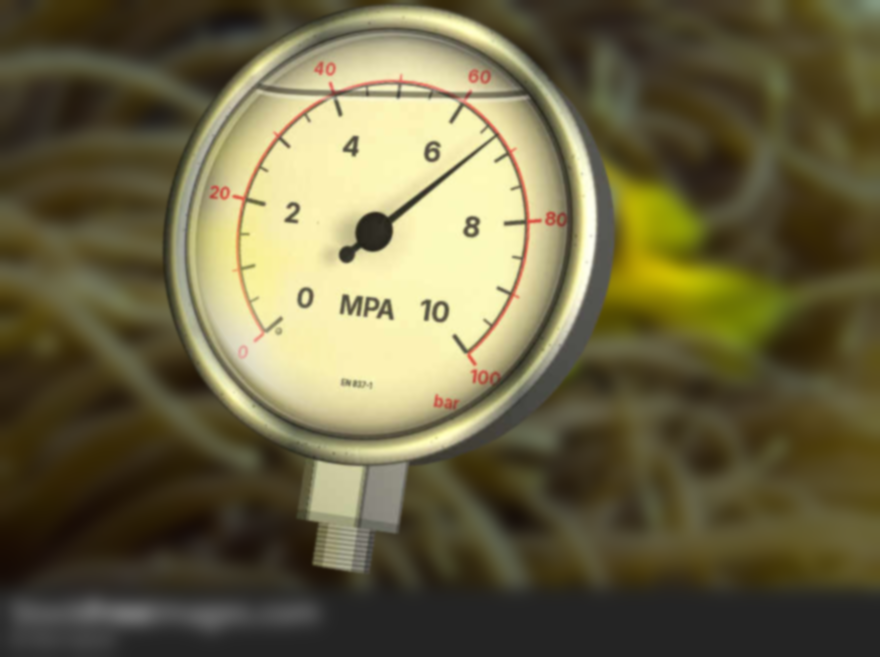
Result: 6.75 MPa
